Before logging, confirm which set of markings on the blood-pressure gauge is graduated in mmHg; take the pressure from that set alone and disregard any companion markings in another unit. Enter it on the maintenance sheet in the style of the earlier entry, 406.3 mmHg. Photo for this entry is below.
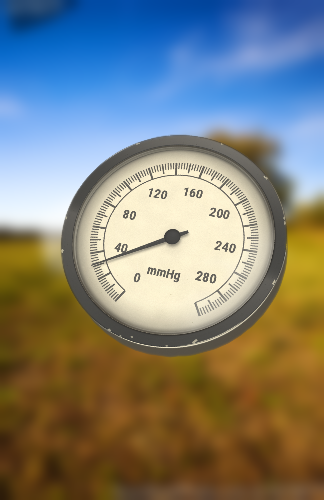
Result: 30 mmHg
